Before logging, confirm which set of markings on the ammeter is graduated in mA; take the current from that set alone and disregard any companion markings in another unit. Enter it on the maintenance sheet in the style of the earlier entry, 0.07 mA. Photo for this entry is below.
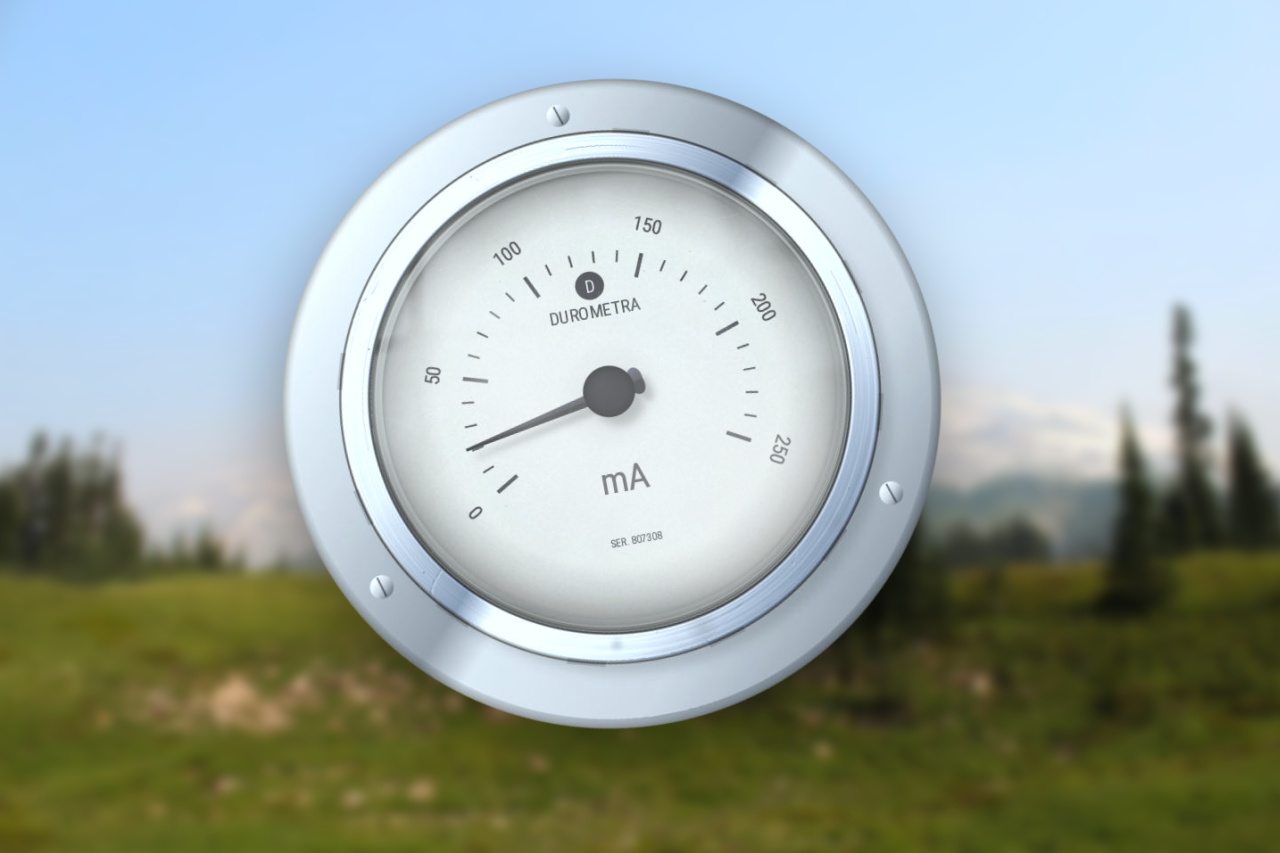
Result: 20 mA
